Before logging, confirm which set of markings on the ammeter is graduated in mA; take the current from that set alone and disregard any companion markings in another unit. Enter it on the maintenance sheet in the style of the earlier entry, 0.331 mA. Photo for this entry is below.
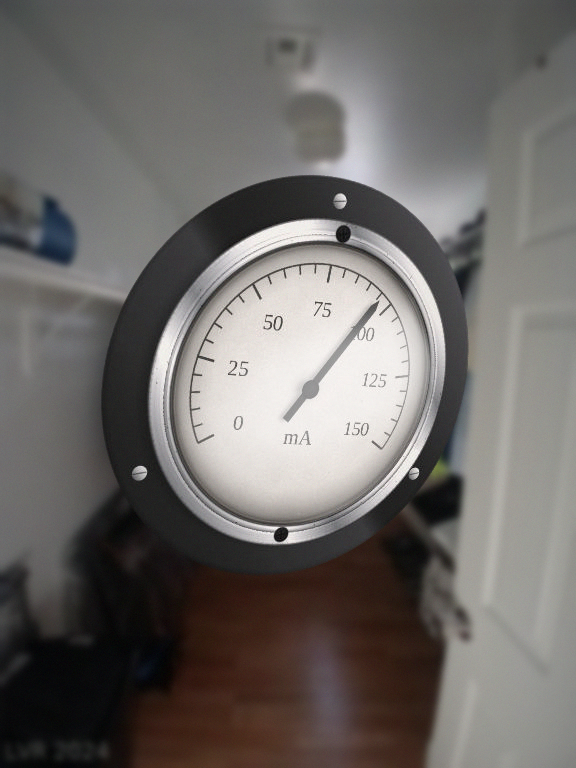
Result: 95 mA
